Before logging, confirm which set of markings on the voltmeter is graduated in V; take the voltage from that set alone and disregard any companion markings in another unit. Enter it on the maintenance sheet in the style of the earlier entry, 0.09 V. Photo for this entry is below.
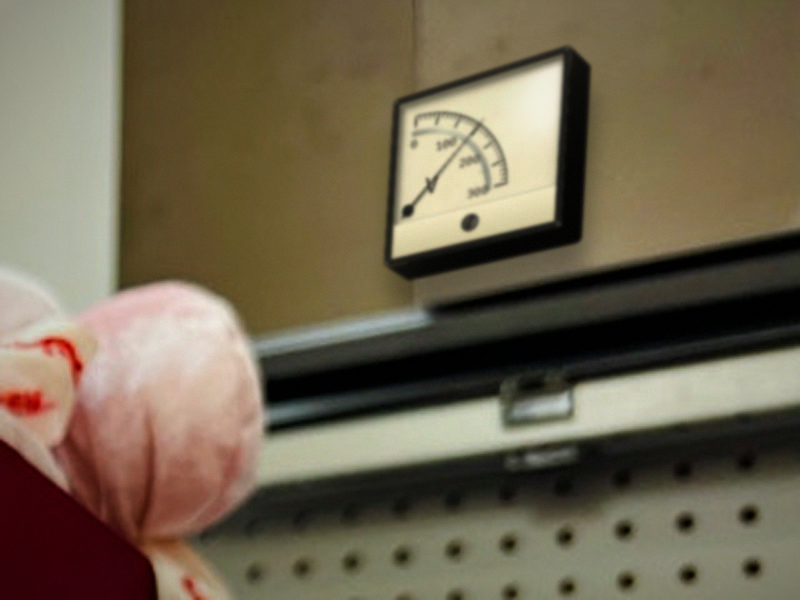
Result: 150 V
